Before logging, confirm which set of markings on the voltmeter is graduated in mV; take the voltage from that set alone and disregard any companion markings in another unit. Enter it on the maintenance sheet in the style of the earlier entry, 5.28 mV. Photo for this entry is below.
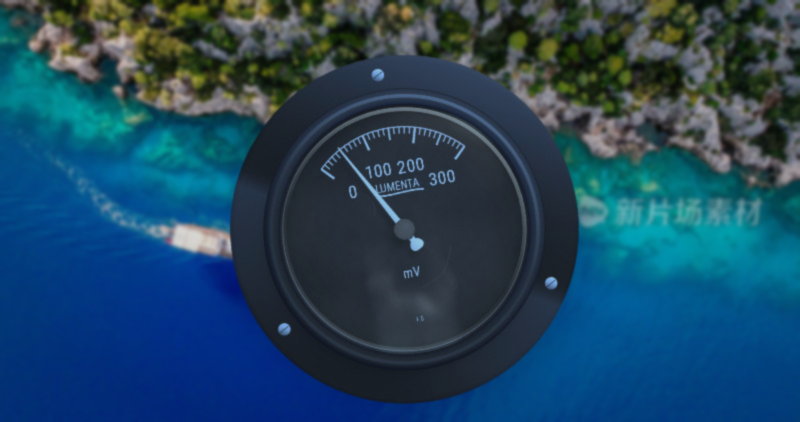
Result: 50 mV
